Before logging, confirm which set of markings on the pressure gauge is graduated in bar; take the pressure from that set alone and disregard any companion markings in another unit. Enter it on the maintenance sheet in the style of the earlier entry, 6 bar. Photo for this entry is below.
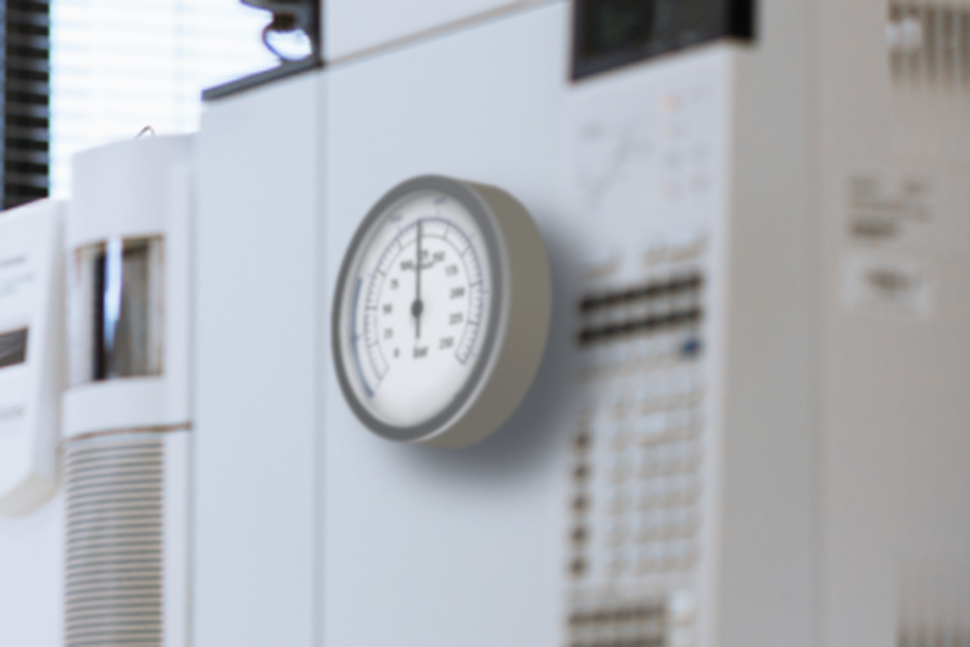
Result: 125 bar
